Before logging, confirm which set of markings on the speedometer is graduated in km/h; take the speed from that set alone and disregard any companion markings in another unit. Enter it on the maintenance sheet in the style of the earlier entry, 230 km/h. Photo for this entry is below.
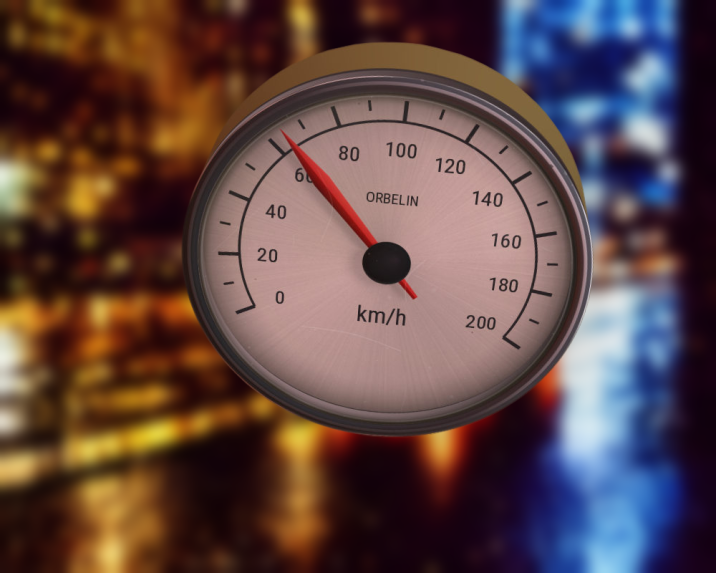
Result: 65 km/h
